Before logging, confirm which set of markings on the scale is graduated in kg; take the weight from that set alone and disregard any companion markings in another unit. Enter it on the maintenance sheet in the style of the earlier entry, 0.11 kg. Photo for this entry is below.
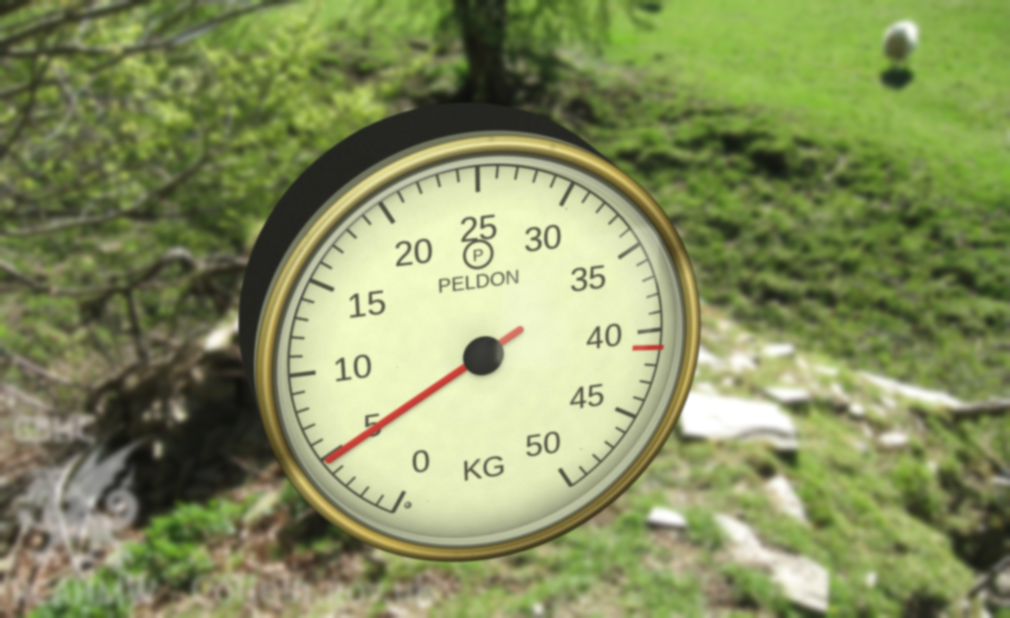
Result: 5 kg
